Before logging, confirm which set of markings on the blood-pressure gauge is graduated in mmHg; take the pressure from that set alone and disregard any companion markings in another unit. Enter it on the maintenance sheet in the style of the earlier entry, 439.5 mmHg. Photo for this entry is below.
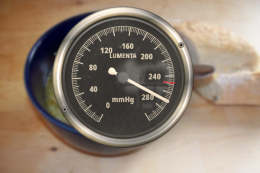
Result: 270 mmHg
